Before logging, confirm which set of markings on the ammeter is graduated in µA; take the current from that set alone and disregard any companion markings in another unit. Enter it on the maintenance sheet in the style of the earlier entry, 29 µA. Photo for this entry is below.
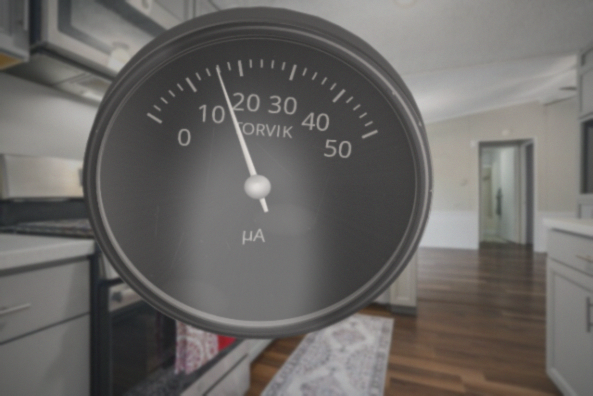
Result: 16 µA
